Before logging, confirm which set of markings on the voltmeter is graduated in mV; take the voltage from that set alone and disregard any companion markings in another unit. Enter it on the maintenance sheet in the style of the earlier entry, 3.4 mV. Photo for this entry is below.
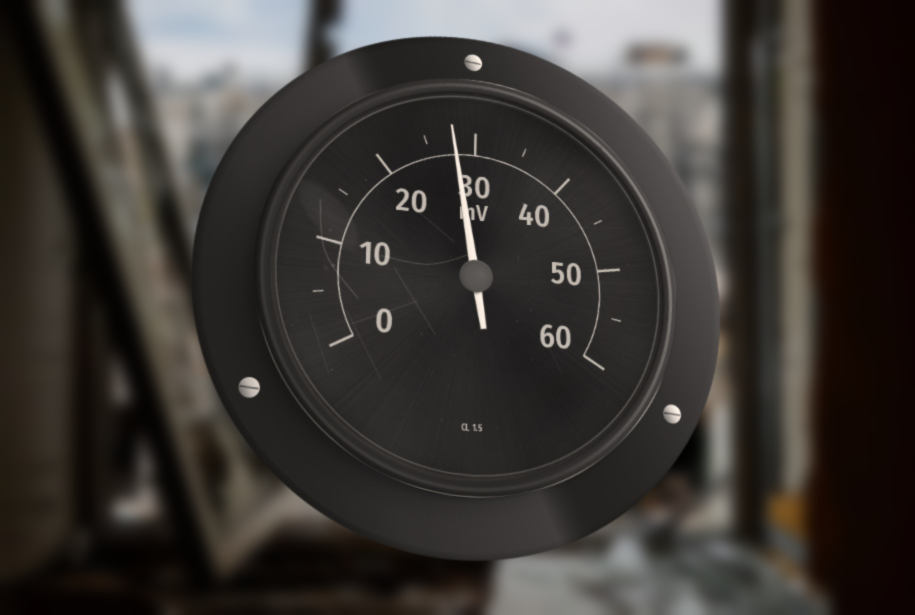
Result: 27.5 mV
